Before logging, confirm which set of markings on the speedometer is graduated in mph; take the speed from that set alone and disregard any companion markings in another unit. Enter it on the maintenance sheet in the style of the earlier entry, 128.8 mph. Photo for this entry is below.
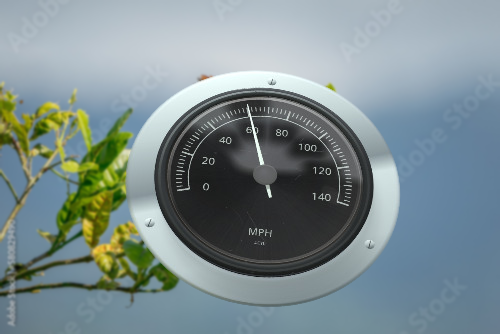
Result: 60 mph
